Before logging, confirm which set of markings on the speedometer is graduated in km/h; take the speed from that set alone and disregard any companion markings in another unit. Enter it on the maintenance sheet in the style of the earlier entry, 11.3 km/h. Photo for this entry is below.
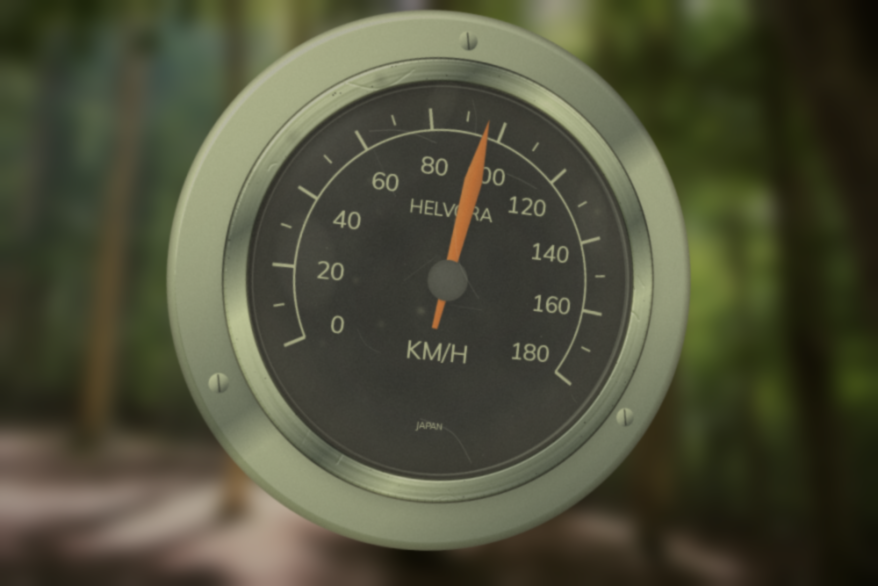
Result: 95 km/h
